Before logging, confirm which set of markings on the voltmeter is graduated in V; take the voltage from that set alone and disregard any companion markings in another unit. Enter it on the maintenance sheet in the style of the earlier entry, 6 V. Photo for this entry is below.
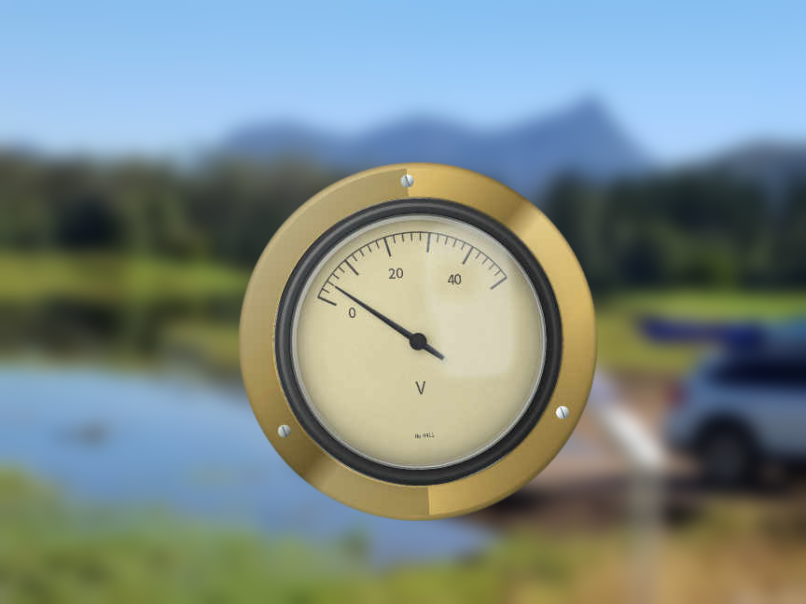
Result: 4 V
